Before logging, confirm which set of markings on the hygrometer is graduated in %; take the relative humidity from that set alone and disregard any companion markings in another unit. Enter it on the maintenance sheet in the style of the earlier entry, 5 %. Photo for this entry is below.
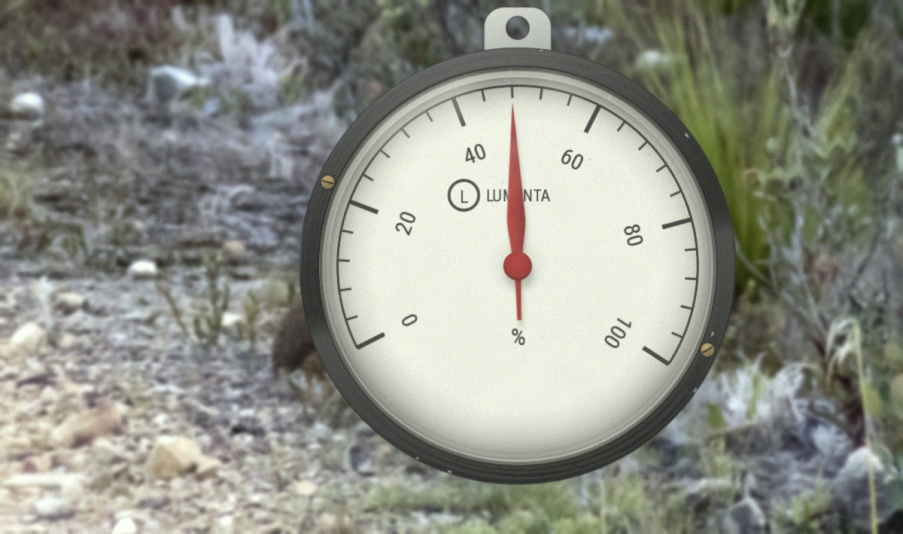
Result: 48 %
